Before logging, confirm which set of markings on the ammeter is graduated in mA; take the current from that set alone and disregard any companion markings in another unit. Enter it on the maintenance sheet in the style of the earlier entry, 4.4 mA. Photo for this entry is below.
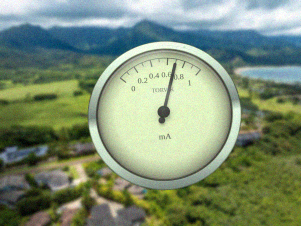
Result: 0.7 mA
